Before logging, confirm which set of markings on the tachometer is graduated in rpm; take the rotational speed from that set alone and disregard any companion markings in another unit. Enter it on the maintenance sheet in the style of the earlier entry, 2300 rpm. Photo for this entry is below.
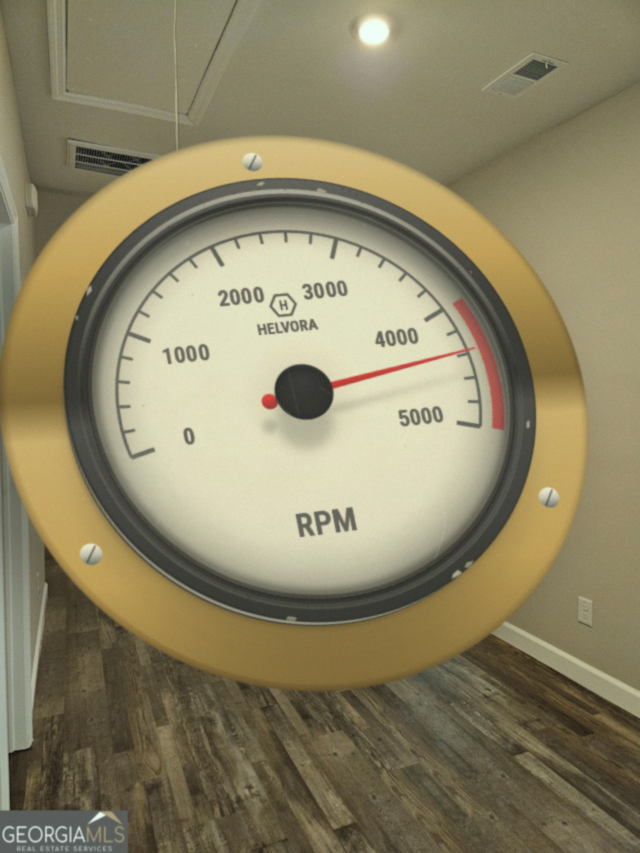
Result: 4400 rpm
